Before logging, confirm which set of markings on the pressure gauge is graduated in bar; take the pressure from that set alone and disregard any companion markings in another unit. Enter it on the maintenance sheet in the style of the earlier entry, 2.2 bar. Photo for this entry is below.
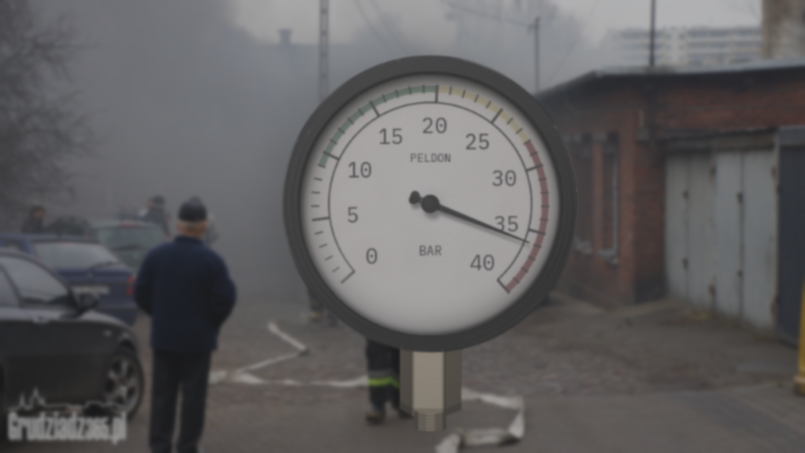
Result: 36 bar
